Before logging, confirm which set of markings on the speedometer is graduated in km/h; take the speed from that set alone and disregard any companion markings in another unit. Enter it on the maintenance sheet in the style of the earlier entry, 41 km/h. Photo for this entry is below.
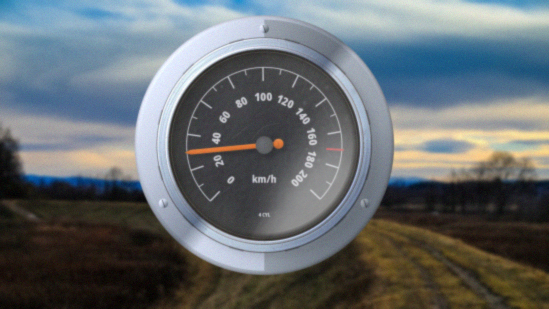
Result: 30 km/h
